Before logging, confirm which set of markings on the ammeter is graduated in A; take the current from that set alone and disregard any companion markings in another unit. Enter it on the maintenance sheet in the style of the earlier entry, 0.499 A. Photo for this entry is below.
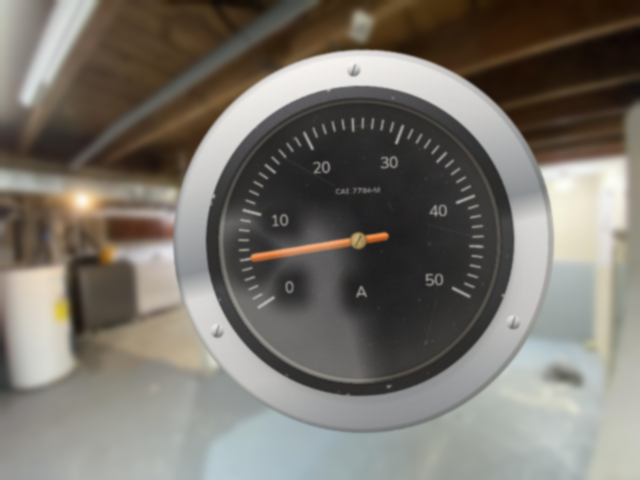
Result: 5 A
